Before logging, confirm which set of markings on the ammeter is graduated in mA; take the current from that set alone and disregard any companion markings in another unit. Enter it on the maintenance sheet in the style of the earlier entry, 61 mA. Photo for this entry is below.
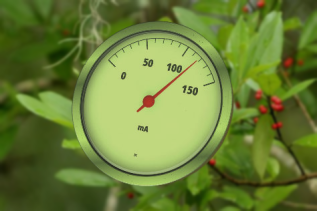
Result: 120 mA
